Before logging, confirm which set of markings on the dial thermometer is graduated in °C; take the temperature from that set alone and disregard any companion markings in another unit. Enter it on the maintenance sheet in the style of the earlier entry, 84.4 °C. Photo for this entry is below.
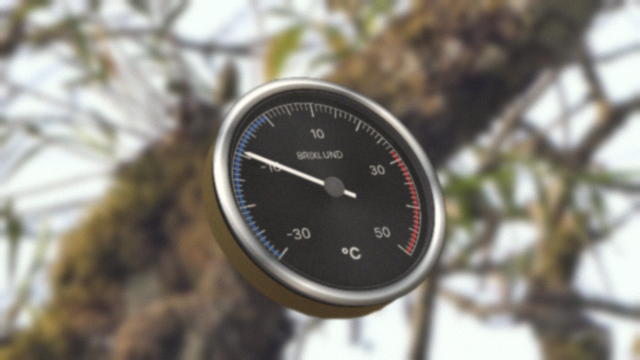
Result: -10 °C
